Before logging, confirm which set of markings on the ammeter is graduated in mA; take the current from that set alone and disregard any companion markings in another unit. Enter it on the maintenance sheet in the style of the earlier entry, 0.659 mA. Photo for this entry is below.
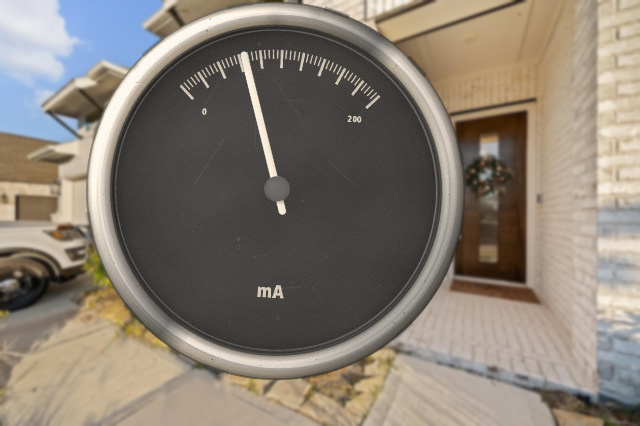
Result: 64 mA
